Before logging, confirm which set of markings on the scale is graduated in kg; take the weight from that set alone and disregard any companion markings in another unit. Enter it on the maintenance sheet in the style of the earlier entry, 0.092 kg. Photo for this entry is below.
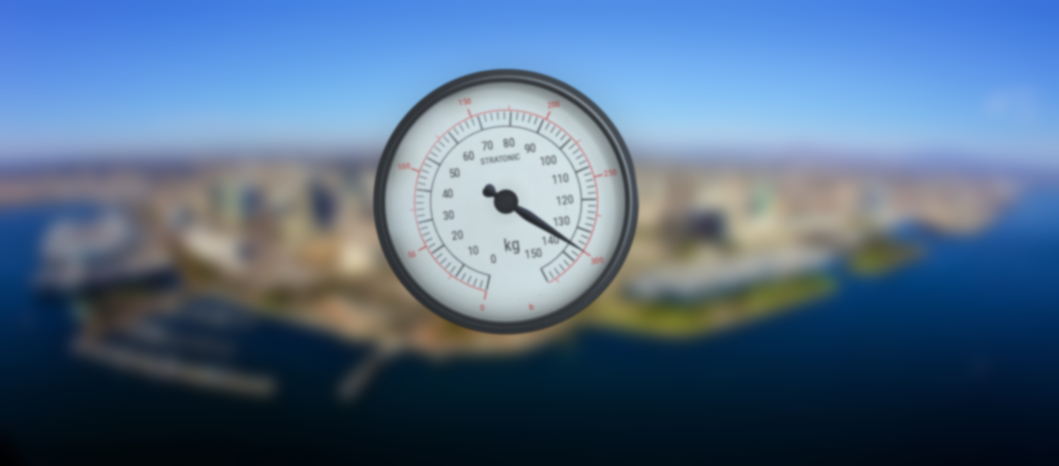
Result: 136 kg
